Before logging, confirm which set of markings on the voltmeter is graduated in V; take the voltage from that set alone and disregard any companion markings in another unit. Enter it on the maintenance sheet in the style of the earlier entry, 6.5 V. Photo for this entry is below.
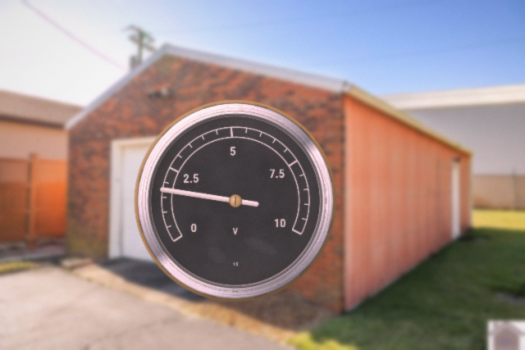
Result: 1.75 V
